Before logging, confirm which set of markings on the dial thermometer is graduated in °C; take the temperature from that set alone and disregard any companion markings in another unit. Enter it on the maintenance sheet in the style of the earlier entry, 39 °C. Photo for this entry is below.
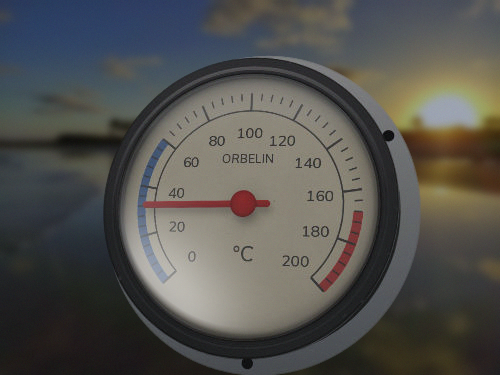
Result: 32 °C
